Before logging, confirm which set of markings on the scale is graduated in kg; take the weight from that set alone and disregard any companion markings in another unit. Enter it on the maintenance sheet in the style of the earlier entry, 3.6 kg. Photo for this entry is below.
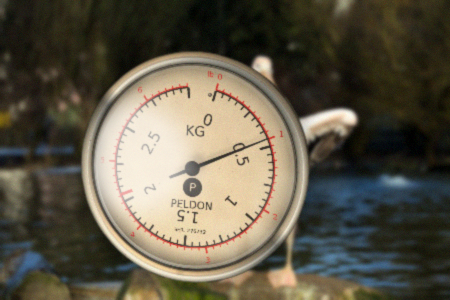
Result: 0.45 kg
